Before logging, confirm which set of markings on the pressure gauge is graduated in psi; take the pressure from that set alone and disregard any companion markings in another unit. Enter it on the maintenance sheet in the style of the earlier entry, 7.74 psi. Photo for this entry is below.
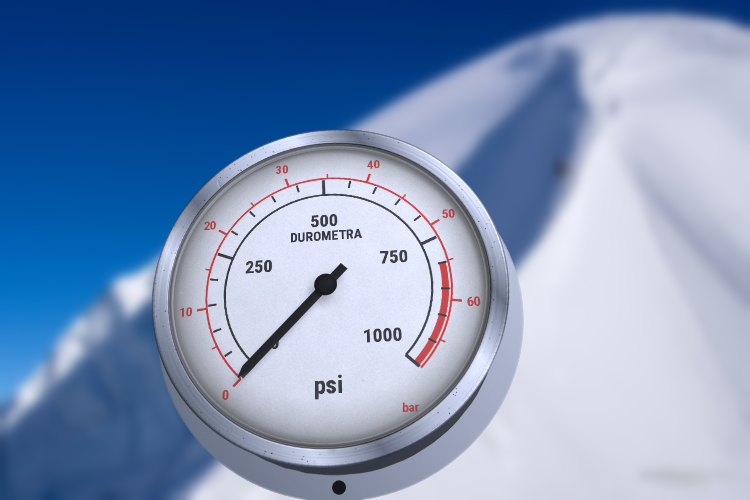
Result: 0 psi
